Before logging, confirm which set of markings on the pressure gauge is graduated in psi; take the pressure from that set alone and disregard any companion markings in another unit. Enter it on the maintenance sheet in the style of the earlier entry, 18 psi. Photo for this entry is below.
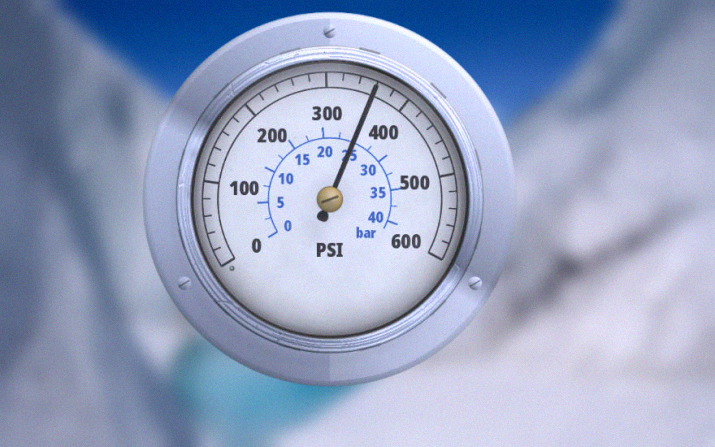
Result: 360 psi
